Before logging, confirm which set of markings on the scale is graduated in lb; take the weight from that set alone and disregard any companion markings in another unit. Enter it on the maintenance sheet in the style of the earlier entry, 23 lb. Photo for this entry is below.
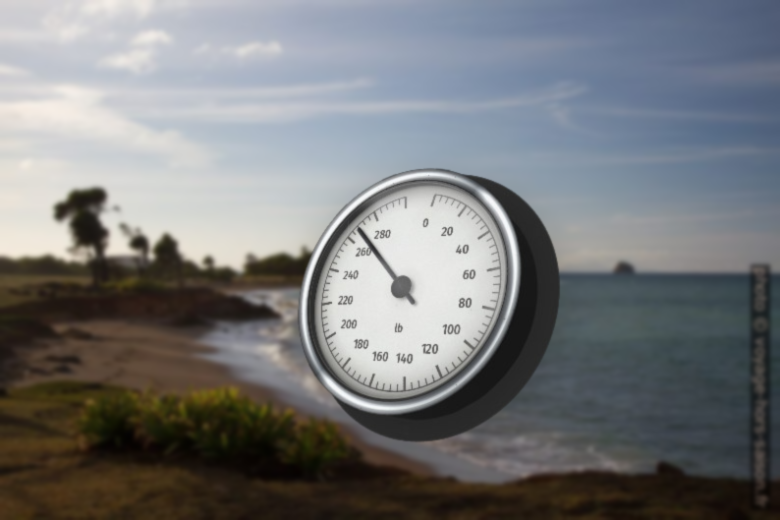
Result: 268 lb
